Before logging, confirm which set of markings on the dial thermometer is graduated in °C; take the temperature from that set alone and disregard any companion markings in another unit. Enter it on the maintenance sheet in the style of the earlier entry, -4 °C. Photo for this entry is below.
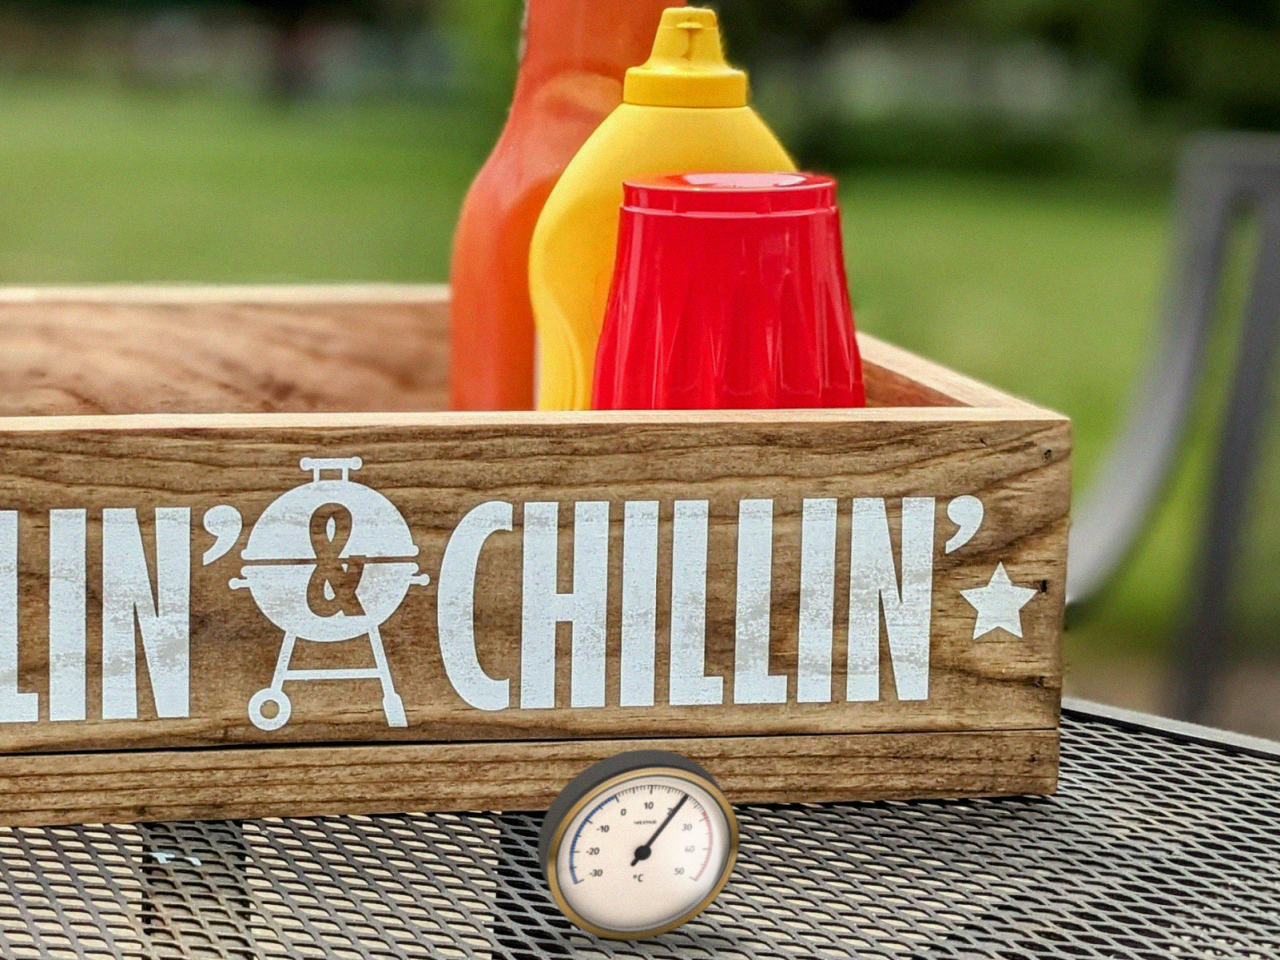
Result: 20 °C
